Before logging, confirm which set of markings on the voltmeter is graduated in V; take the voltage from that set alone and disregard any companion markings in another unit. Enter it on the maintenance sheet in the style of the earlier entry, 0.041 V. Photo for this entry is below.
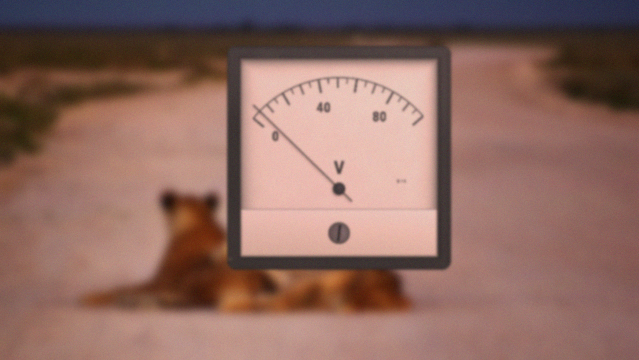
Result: 5 V
